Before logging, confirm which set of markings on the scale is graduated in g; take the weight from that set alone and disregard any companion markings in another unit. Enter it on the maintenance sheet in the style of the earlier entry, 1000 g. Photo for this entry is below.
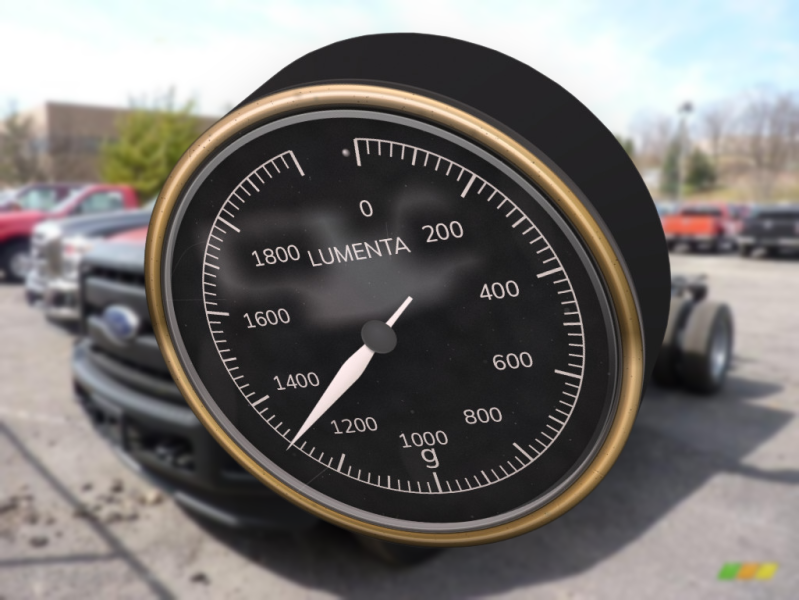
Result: 1300 g
